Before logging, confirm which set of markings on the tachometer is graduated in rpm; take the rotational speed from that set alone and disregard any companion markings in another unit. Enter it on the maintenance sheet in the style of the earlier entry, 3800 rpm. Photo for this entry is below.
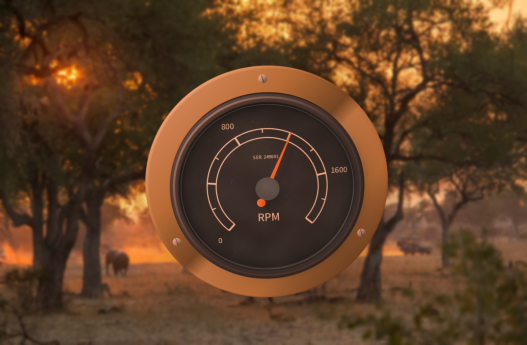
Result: 1200 rpm
